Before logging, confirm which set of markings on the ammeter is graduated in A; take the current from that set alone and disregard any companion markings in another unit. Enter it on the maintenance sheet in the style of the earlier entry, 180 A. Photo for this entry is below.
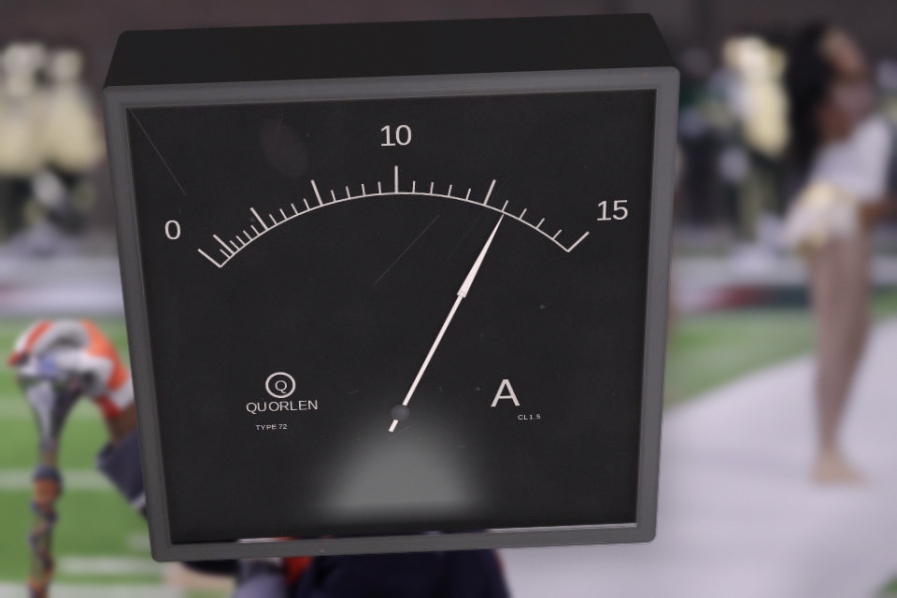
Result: 13 A
